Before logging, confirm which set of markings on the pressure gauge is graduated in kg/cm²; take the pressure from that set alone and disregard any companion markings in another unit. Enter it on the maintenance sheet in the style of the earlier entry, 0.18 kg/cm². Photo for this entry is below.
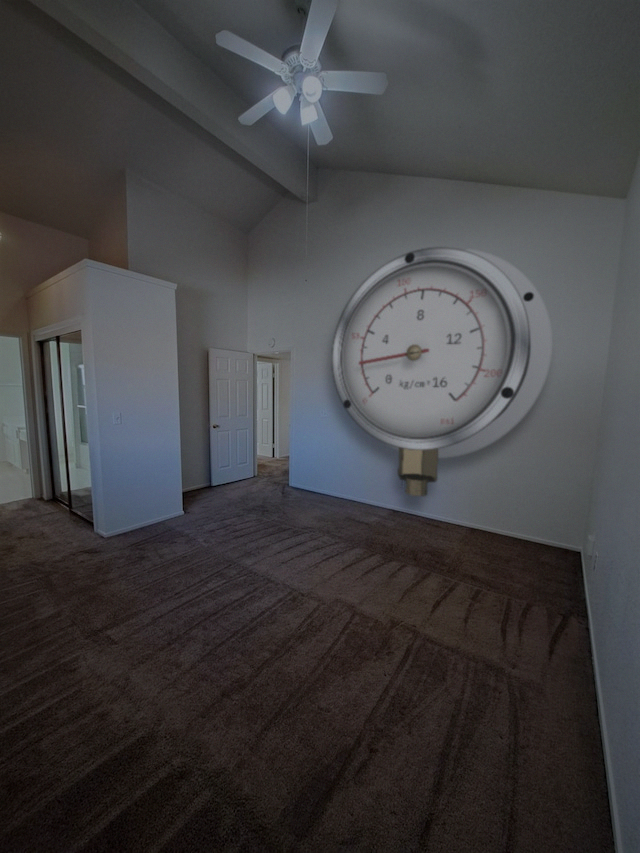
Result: 2 kg/cm²
